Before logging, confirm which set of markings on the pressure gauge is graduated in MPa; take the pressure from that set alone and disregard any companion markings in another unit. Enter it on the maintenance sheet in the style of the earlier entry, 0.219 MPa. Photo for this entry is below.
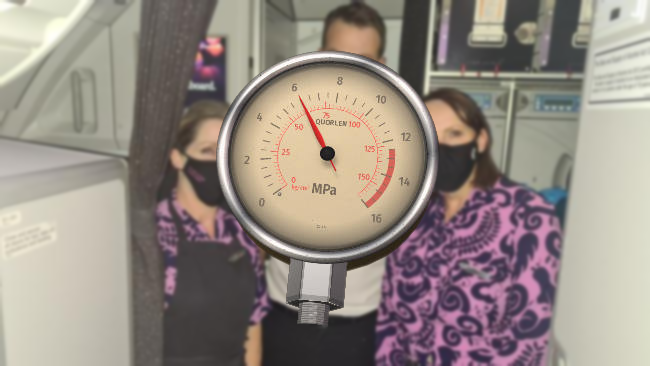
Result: 6 MPa
